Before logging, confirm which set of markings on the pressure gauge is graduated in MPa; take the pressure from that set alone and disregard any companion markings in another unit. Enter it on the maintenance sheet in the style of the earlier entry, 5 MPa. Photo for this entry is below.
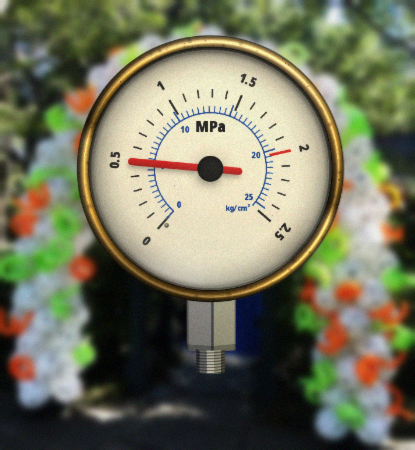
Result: 0.5 MPa
